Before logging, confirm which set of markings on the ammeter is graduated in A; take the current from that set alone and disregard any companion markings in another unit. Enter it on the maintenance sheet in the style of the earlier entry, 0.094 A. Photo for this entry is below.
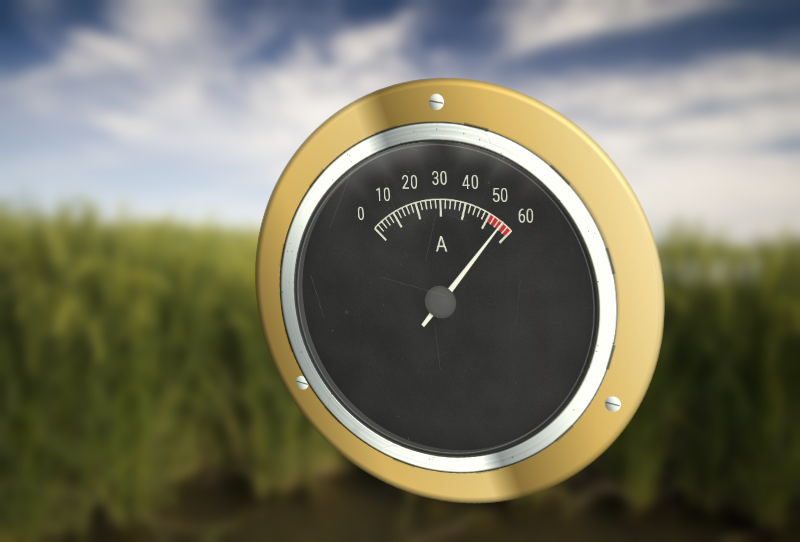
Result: 56 A
